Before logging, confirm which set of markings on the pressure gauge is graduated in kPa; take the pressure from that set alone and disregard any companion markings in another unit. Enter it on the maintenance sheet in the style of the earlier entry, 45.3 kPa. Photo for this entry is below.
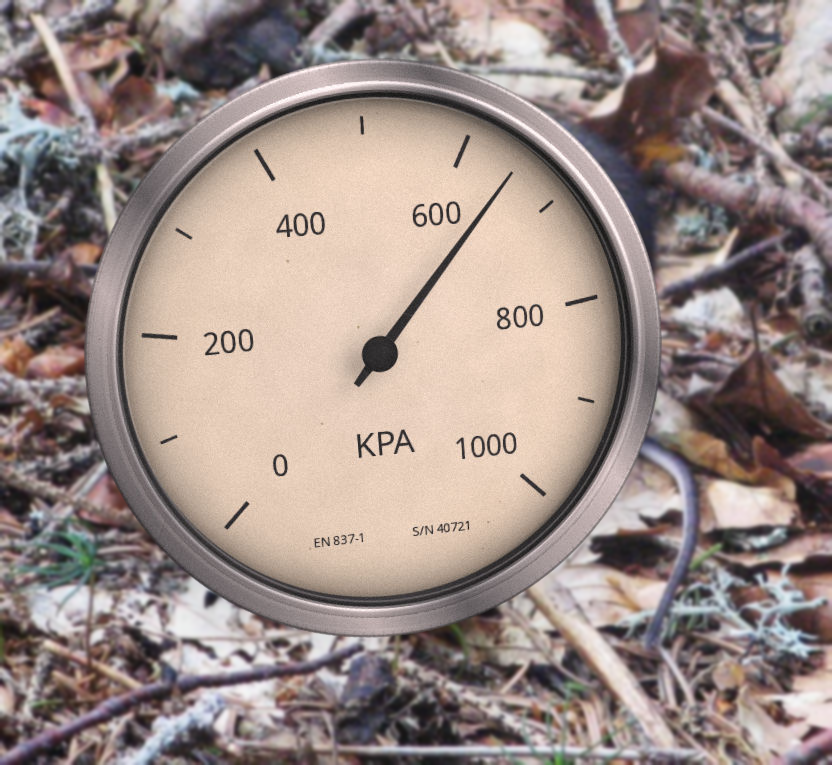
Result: 650 kPa
